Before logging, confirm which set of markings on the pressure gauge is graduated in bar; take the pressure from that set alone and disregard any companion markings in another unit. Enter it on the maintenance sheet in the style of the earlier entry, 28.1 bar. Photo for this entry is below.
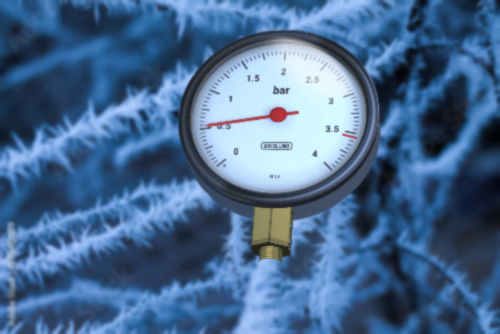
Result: 0.5 bar
